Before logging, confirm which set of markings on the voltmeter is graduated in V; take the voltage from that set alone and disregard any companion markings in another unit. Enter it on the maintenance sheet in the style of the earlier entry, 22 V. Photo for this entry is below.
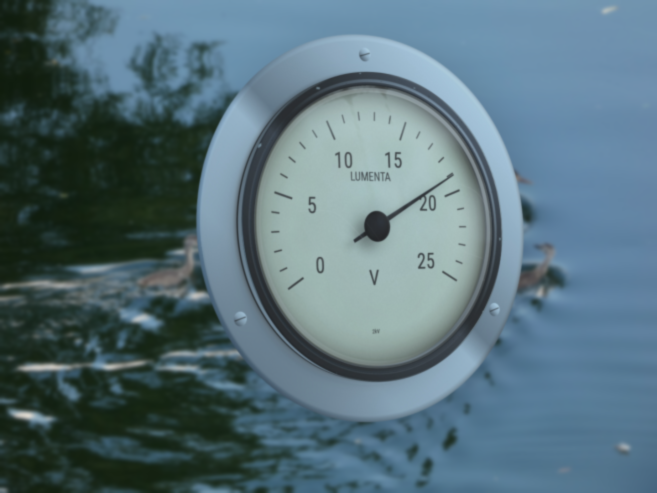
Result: 19 V
